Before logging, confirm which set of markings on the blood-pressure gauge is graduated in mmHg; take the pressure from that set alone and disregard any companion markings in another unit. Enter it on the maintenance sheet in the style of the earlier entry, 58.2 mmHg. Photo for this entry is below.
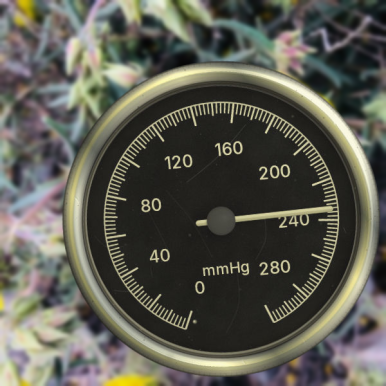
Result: 234 mmHg
